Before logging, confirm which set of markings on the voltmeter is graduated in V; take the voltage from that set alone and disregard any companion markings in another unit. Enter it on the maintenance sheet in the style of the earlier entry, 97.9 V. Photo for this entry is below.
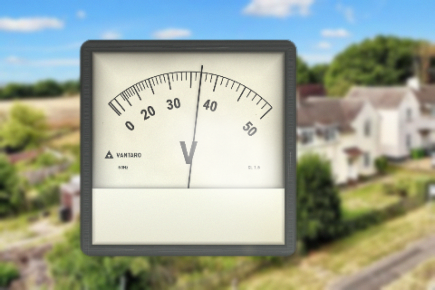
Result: 37 V
